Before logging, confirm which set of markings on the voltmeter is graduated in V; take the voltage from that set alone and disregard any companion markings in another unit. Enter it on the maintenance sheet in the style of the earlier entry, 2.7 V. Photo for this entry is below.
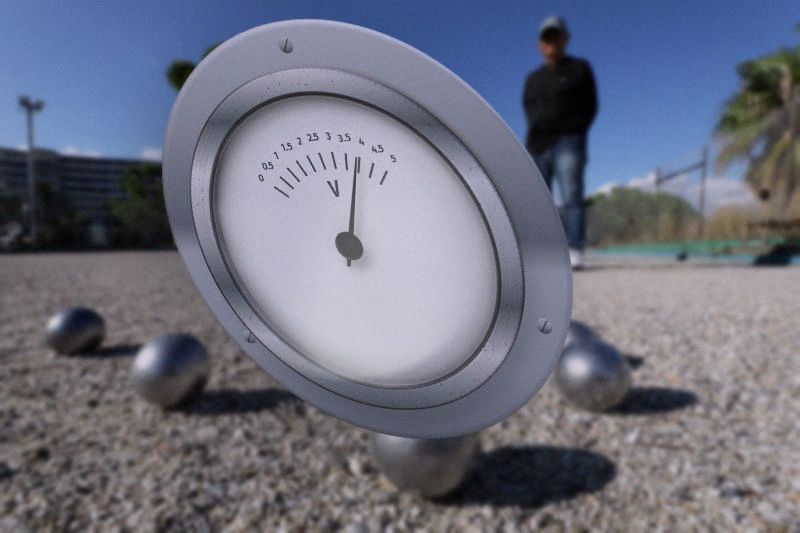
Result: 4 V
